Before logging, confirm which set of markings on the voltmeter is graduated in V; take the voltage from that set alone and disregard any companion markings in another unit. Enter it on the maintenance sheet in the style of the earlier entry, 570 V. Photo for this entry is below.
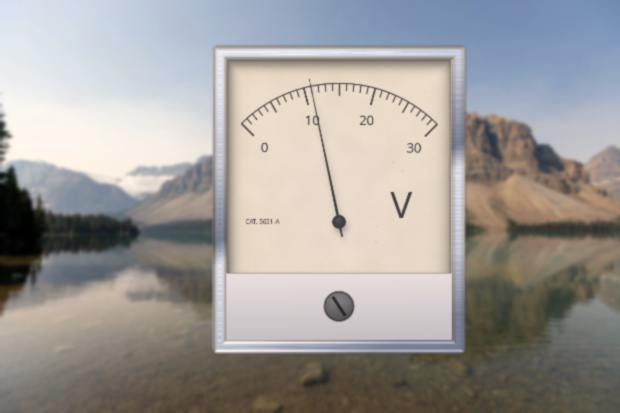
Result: 11 V
